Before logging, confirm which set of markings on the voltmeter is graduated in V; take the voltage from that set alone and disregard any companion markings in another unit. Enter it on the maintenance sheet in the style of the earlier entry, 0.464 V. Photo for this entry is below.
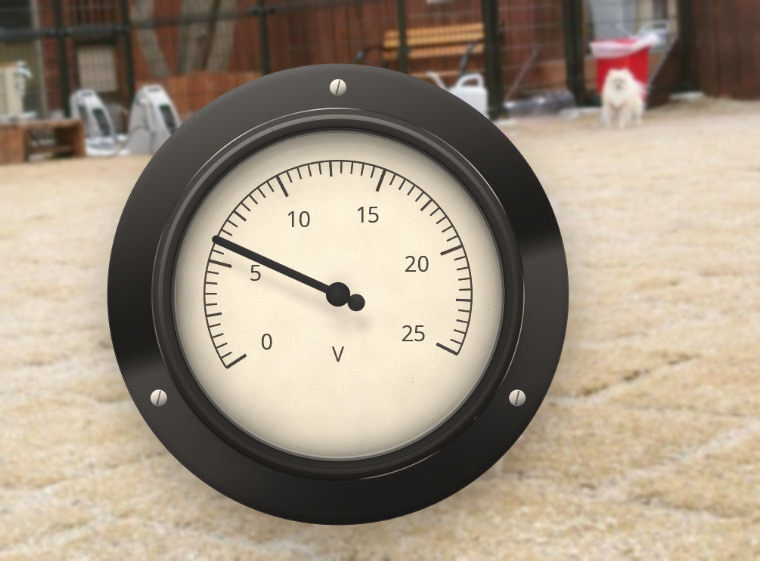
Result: 6 V
